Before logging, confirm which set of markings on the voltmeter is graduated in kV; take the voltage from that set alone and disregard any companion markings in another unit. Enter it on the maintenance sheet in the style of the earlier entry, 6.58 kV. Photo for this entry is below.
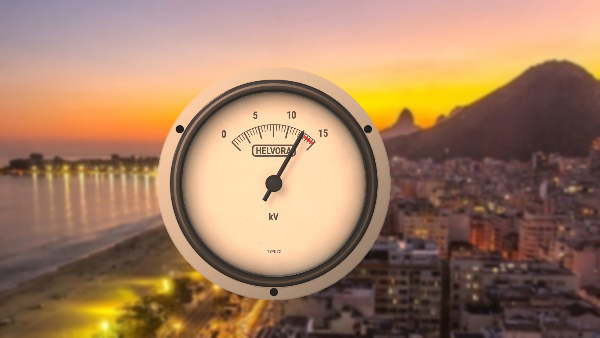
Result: 12.5 kV
